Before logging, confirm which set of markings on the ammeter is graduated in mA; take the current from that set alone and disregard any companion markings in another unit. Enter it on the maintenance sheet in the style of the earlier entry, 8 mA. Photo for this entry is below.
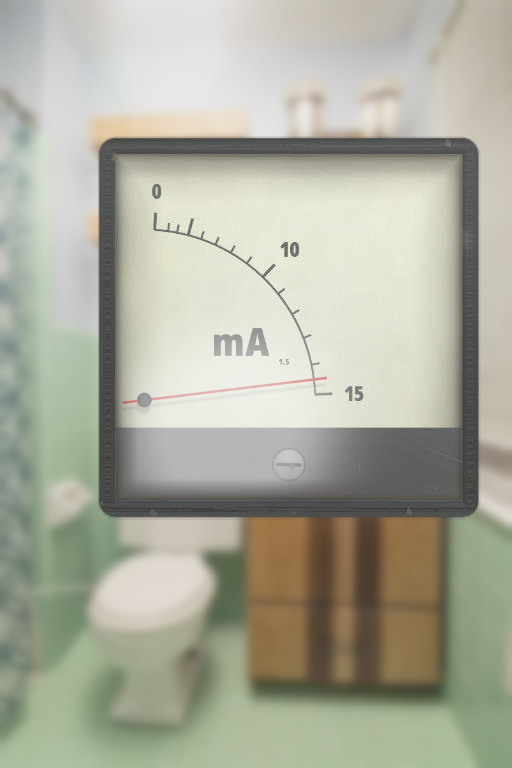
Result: 14.5 mA
